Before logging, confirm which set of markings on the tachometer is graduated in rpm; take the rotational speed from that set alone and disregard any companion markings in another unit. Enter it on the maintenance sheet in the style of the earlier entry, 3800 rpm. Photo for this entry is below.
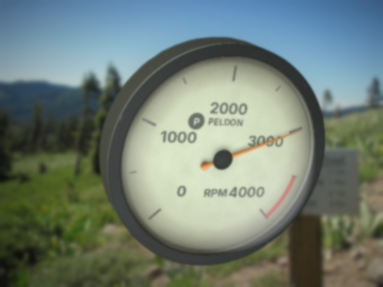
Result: 3000 rpm
